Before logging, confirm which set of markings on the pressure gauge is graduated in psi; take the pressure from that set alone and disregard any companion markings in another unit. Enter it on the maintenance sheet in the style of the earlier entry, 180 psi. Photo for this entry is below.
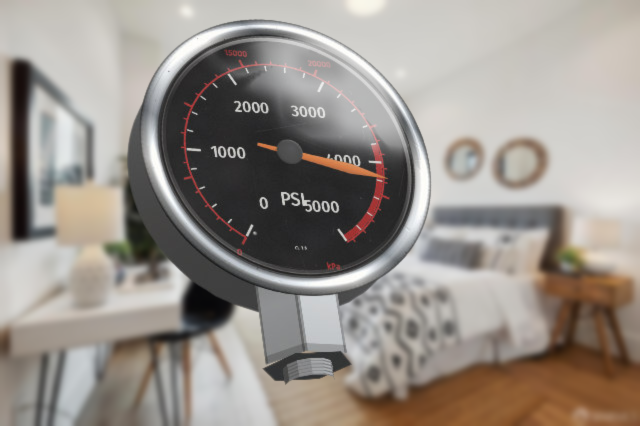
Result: 4200 psi
